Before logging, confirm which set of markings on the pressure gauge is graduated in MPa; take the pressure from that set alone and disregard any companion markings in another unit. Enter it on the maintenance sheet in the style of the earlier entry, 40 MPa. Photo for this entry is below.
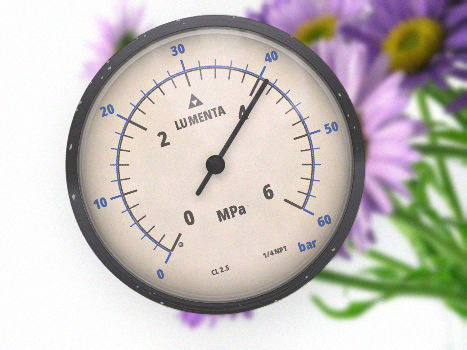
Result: 4.1 MPa
